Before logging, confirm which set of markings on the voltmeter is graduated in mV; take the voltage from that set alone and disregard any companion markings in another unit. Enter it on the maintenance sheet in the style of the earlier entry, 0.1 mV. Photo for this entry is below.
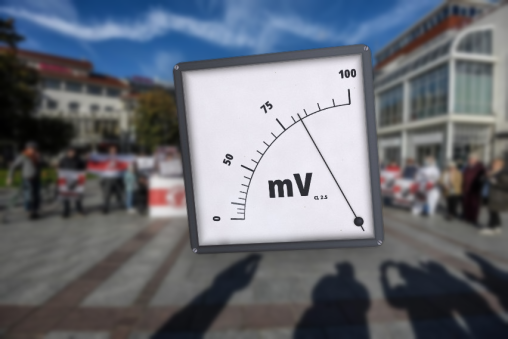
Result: 82.5 mV
